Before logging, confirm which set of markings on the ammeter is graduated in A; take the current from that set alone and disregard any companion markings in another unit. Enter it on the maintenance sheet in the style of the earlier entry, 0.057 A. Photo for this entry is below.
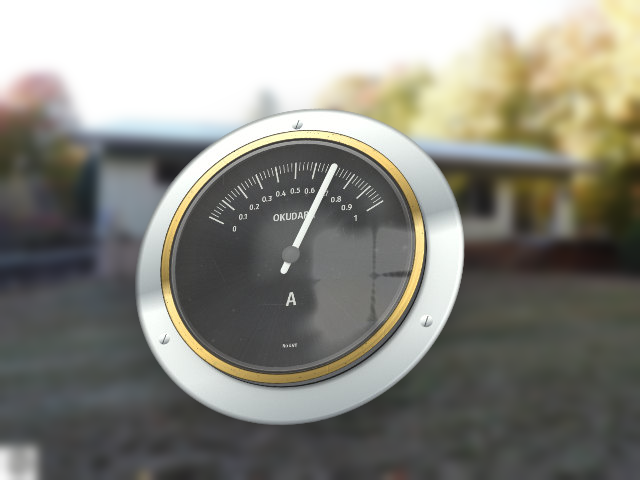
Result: 0.7 A
